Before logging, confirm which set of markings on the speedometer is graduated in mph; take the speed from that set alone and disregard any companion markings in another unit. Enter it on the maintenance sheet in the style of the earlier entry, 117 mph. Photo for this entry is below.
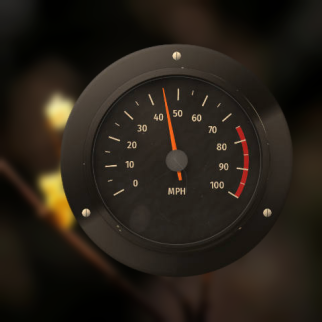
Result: 45 mph
